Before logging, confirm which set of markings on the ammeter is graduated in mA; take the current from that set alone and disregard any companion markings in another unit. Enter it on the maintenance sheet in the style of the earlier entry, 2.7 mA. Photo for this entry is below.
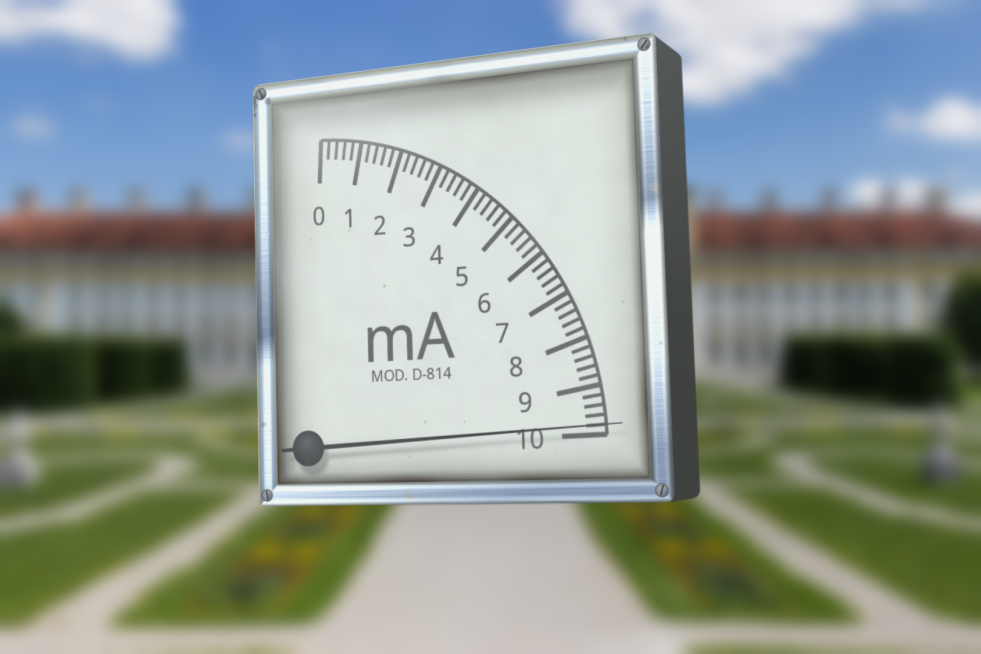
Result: 9.8 mA
